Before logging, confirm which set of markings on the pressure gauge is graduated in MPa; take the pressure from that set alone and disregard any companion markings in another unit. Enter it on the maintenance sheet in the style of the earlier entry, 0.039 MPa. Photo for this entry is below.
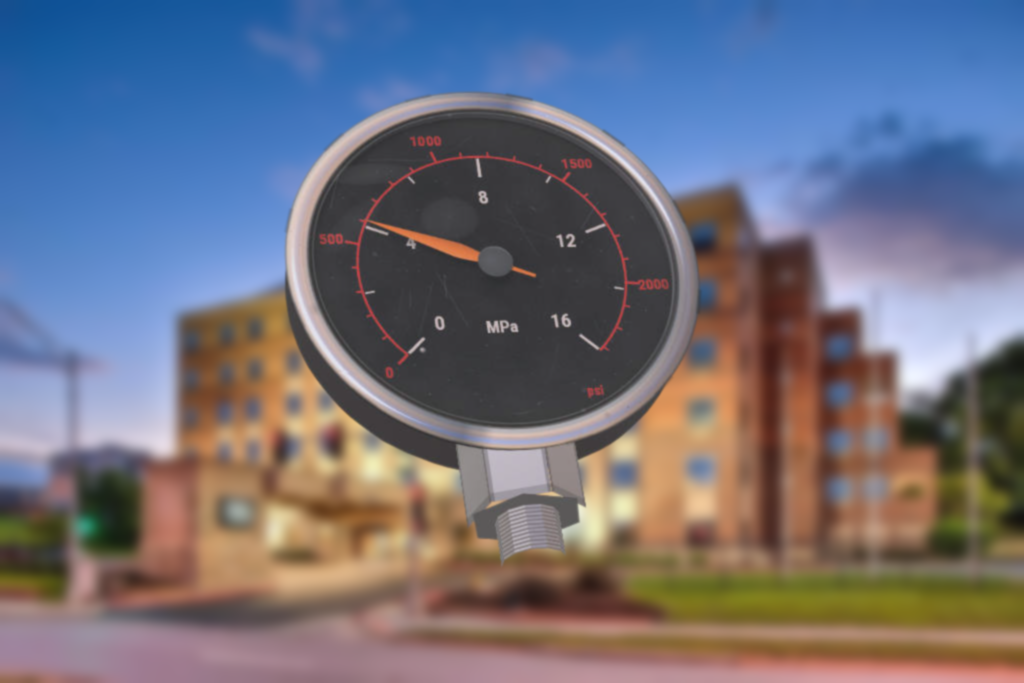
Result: 4 MPa
